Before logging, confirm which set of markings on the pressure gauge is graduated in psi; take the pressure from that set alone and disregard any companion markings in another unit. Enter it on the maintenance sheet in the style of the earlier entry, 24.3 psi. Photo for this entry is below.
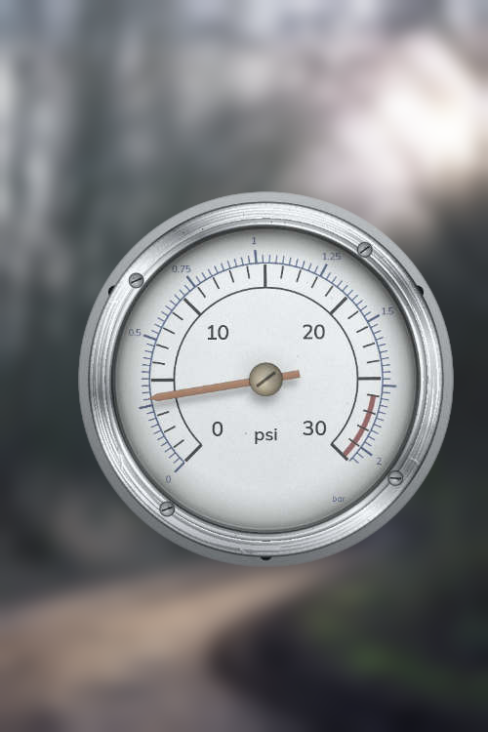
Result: 4 psi
